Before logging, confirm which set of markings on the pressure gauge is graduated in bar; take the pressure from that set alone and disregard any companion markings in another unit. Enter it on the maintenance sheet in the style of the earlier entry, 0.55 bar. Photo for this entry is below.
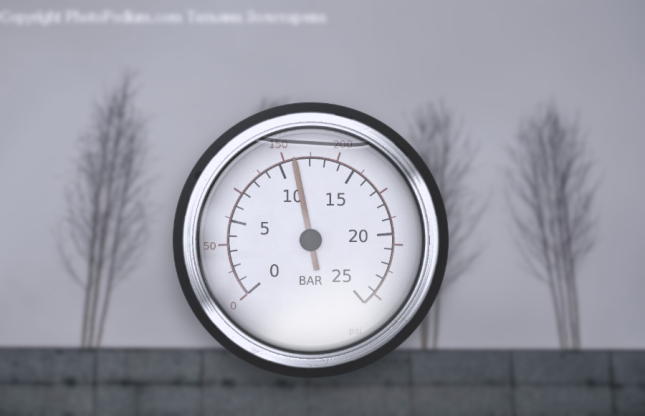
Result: 11 bar
